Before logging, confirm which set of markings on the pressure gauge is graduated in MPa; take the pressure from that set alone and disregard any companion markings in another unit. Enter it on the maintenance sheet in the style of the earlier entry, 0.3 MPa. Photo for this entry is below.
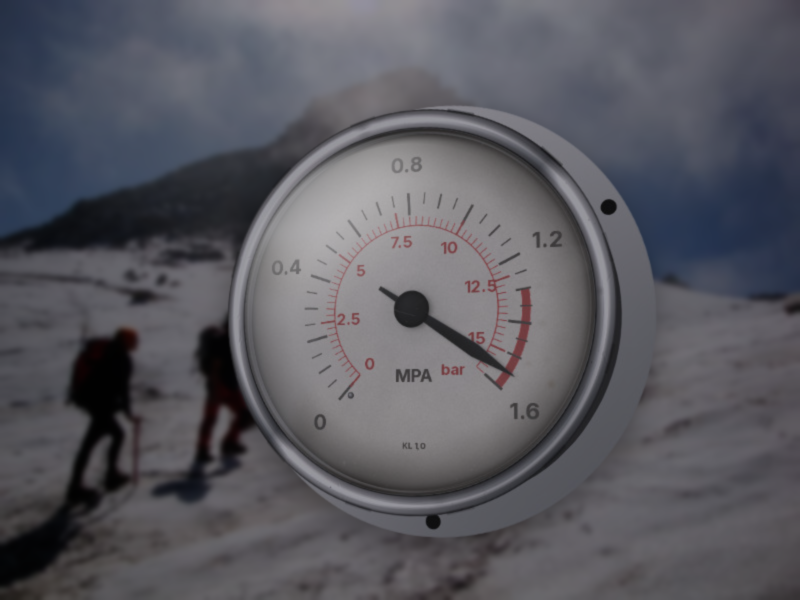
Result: 1.55 MPa
